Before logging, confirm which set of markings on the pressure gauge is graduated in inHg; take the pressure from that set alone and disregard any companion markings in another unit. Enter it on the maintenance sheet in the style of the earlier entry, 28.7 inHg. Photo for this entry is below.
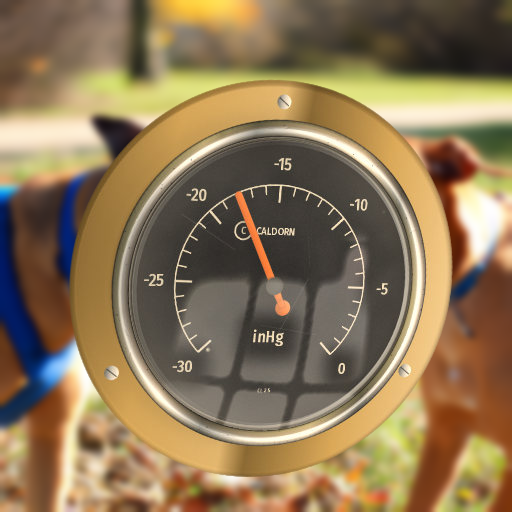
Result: -18 inHg
